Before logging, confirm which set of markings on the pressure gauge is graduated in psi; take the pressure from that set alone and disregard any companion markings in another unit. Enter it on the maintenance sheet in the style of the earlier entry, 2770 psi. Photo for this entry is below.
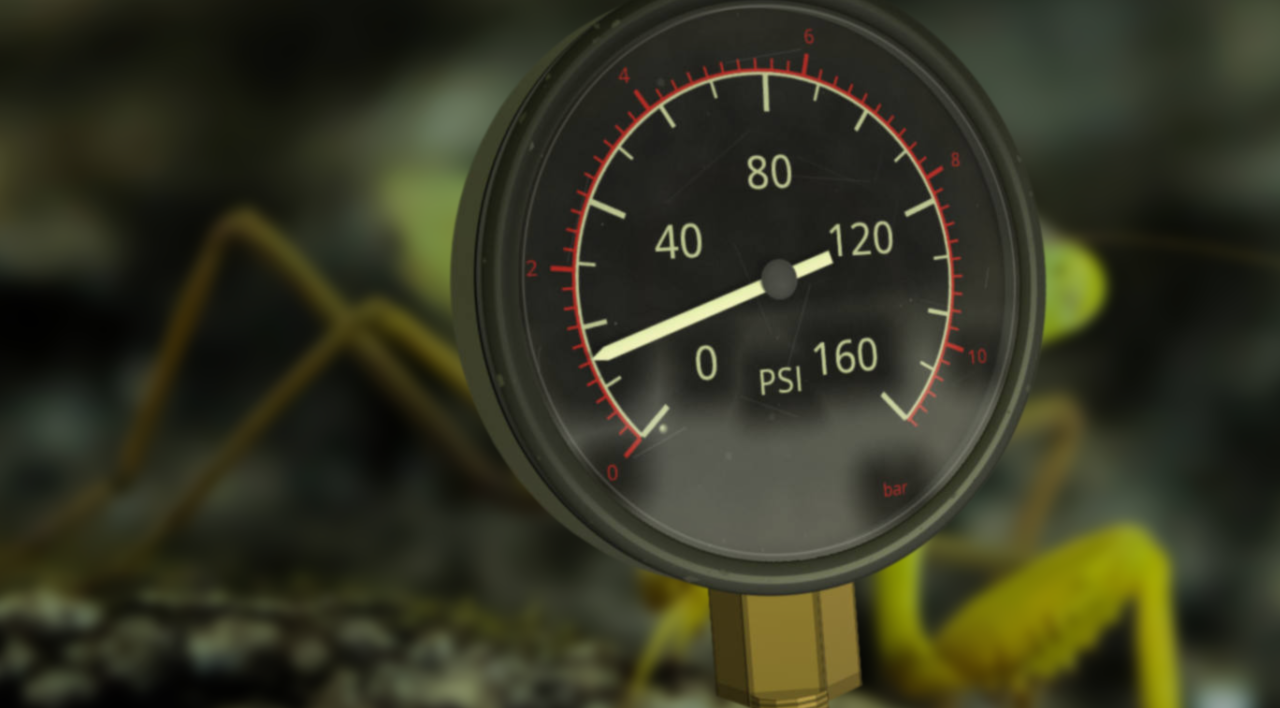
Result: 15 psi
